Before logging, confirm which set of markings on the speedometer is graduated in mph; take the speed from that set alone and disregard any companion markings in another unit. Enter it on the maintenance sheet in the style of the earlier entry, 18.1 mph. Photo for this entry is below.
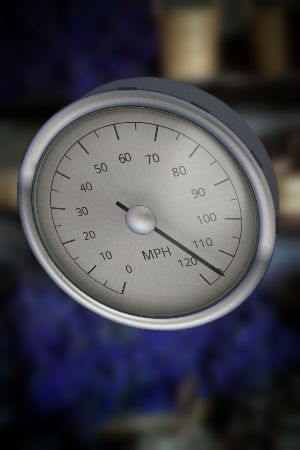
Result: 115 mph
